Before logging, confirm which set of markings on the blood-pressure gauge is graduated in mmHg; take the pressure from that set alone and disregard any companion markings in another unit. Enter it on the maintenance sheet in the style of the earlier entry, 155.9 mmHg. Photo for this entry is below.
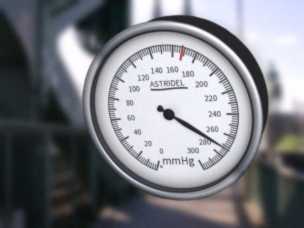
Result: 270 mmHg
